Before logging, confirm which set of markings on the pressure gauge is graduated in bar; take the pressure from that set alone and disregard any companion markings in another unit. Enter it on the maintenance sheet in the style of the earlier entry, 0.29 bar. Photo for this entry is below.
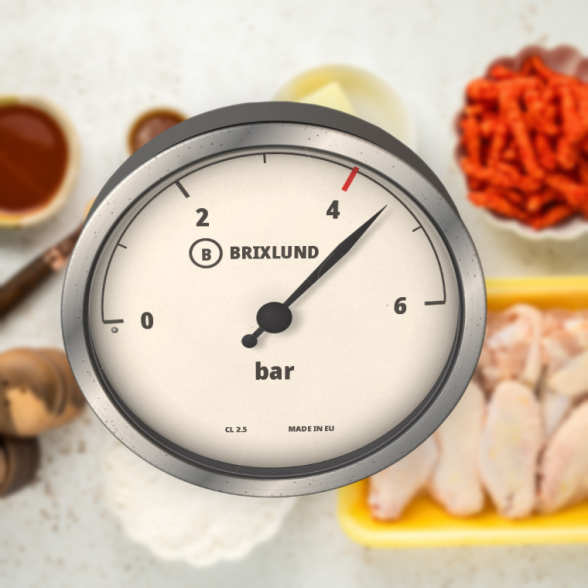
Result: 4.5 bar
